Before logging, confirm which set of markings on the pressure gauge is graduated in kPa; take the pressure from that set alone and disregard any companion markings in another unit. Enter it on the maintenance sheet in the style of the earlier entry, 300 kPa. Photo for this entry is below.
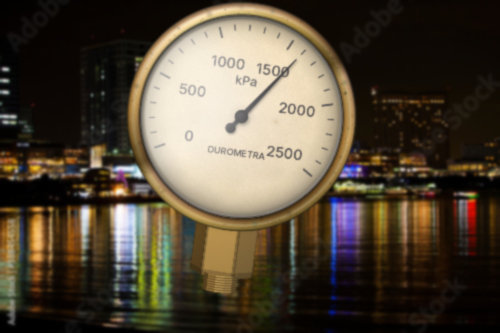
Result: 1600 kPa
